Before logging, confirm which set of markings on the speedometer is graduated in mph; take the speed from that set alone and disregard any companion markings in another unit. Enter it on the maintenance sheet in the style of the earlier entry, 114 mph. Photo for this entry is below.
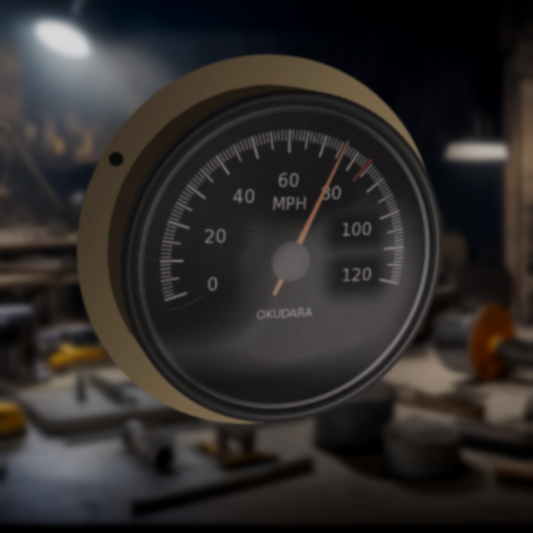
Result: 75 mph
